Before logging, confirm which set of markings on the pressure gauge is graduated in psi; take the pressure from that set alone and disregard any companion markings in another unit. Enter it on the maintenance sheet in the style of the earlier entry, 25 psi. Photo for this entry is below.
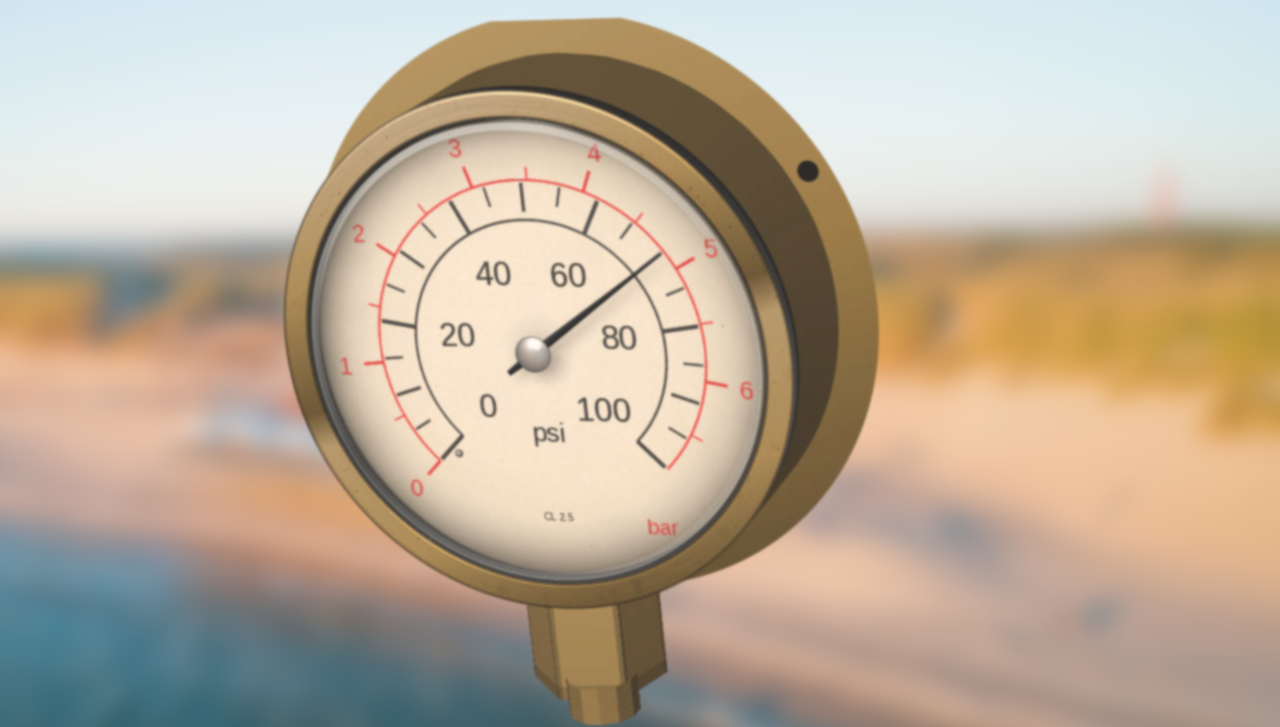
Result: 70 psi
